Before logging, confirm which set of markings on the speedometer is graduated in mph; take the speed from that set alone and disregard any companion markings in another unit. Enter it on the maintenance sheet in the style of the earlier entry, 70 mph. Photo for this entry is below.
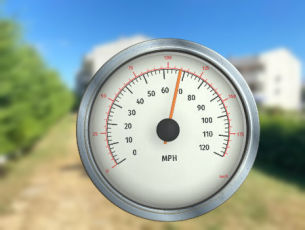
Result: 68 mph
